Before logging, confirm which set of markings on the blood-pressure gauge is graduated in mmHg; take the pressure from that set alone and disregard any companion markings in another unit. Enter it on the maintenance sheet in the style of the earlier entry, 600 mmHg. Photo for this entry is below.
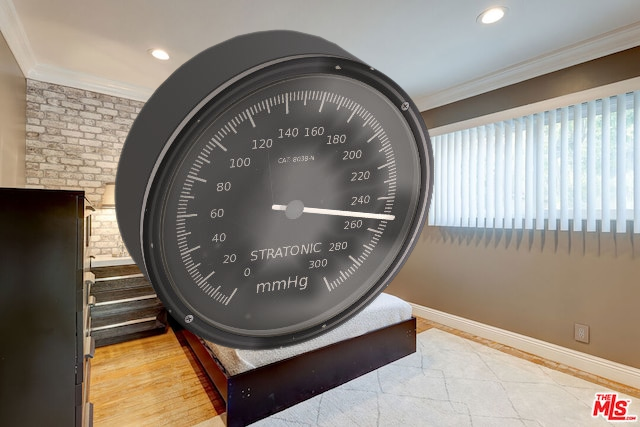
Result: 250 mmHg
